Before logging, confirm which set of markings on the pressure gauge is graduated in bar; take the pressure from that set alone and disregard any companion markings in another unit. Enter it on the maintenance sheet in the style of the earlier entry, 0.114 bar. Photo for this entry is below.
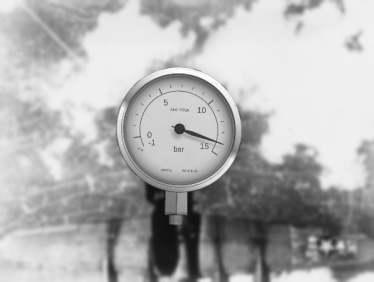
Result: 14 bar
